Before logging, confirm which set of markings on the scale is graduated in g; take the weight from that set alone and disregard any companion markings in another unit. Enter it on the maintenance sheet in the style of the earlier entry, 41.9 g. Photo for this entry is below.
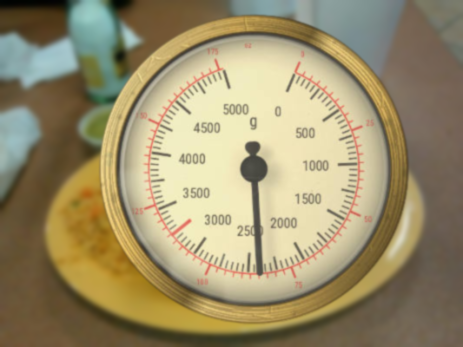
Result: 2400 g
